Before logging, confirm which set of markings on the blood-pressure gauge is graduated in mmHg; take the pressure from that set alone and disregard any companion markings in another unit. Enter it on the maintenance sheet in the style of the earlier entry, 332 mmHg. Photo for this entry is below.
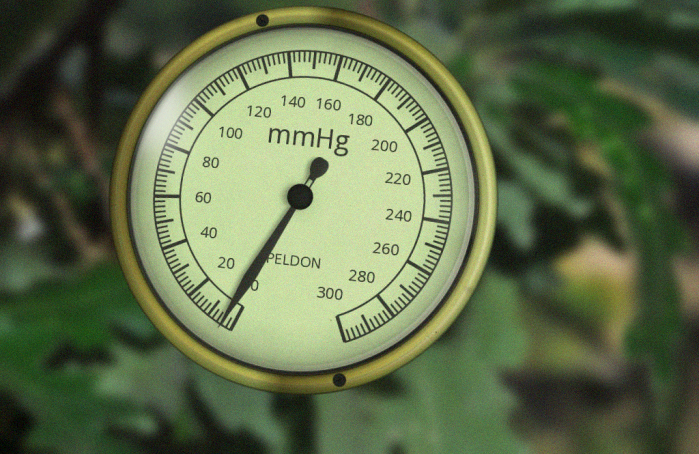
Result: 4 mmHg
